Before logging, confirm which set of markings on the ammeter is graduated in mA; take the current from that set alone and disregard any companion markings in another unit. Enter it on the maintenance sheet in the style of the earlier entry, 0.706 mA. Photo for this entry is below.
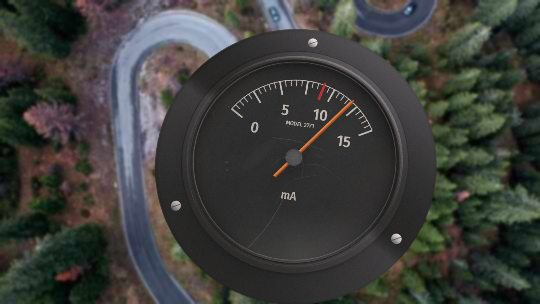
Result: 12 mA
